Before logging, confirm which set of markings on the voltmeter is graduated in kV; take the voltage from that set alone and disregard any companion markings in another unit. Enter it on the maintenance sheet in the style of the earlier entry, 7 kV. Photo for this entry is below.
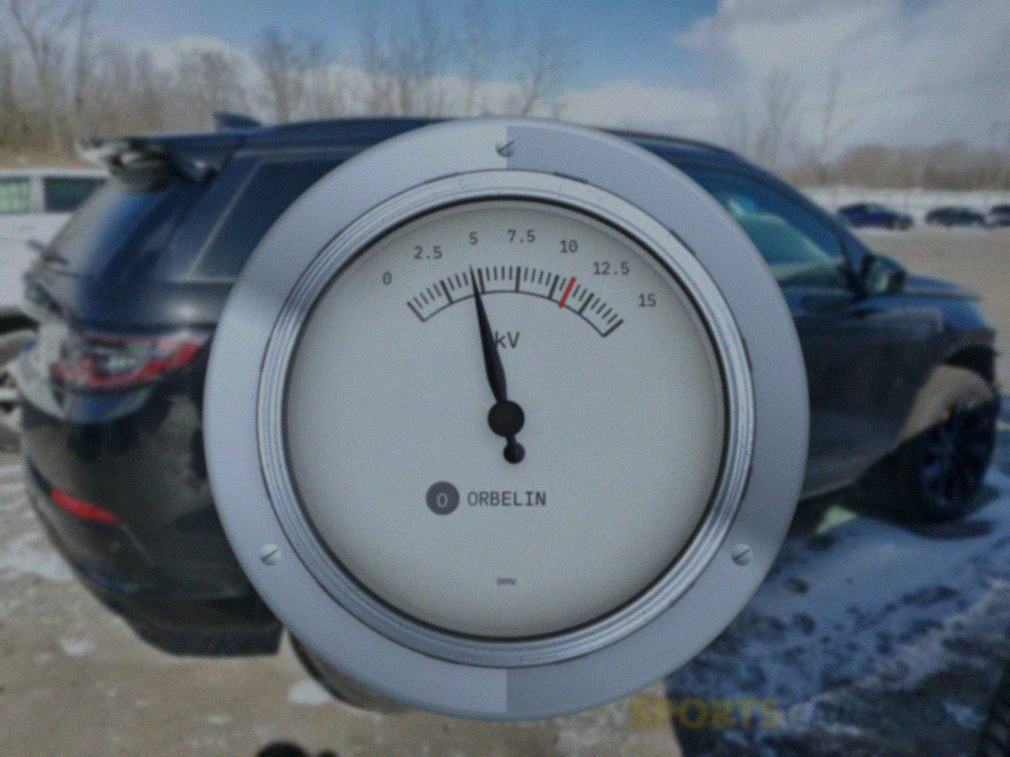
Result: 4.5 kV
